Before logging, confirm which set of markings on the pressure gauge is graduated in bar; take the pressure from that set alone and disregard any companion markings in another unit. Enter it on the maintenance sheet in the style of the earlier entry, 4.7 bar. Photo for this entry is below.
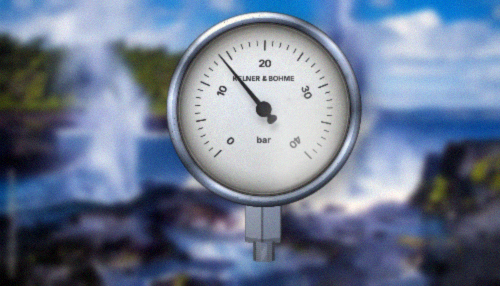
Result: 14 bar
